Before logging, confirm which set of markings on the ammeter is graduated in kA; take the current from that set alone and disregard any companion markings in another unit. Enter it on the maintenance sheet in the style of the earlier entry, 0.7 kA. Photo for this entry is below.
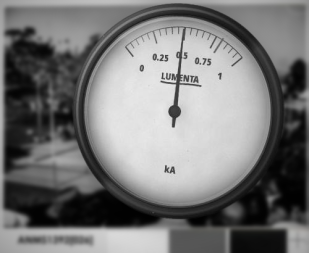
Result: 0.5 kA
